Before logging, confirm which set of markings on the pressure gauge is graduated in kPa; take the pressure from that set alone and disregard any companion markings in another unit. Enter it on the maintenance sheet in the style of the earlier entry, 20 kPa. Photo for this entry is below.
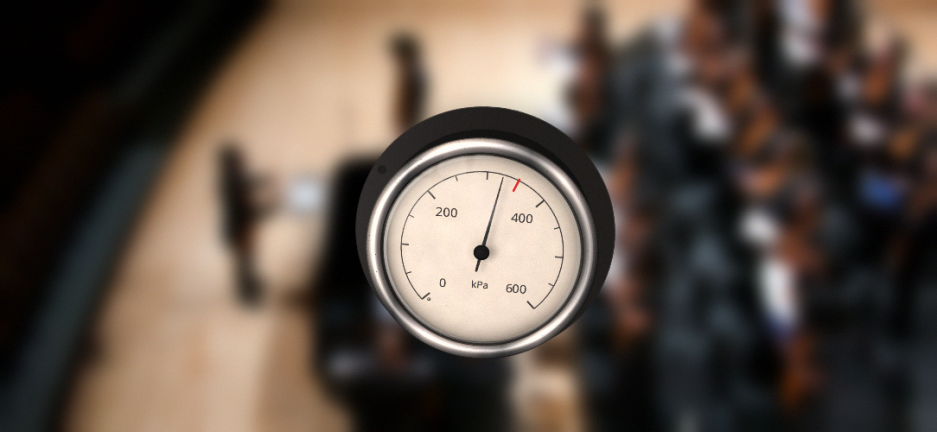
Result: 325 kPa
